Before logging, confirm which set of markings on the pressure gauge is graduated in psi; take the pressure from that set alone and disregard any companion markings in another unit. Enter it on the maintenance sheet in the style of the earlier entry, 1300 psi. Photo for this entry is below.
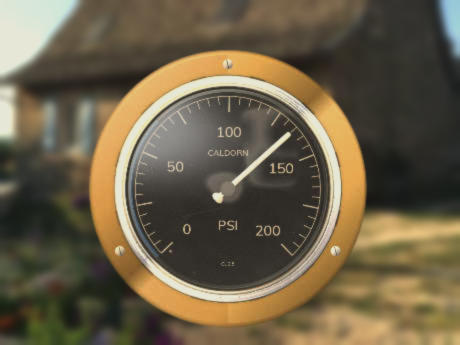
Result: 135 psi
